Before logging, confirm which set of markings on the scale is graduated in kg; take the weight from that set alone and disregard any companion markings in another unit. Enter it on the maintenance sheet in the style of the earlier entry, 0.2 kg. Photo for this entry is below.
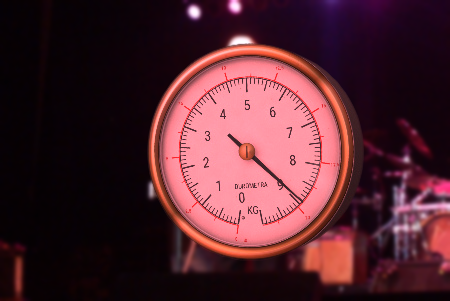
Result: 8.9 kg
